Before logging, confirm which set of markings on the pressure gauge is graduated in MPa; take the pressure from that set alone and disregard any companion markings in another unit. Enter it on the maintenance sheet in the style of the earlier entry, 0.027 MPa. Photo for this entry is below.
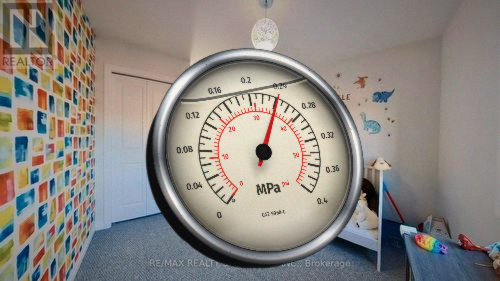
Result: 0.24 MPa
